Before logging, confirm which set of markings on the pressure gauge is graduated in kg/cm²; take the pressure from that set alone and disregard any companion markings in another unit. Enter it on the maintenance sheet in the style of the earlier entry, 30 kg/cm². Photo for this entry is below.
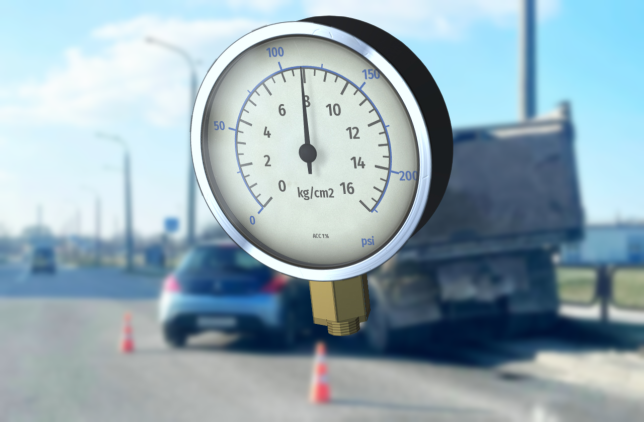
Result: 8 kg/cm²
